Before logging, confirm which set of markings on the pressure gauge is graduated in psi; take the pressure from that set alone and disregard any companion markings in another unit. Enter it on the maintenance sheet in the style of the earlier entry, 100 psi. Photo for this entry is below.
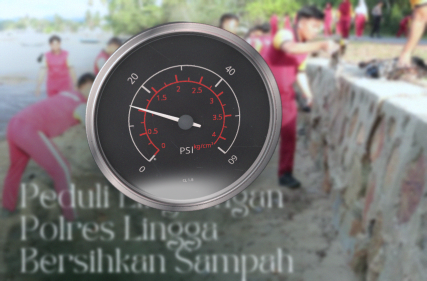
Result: 15 psi
